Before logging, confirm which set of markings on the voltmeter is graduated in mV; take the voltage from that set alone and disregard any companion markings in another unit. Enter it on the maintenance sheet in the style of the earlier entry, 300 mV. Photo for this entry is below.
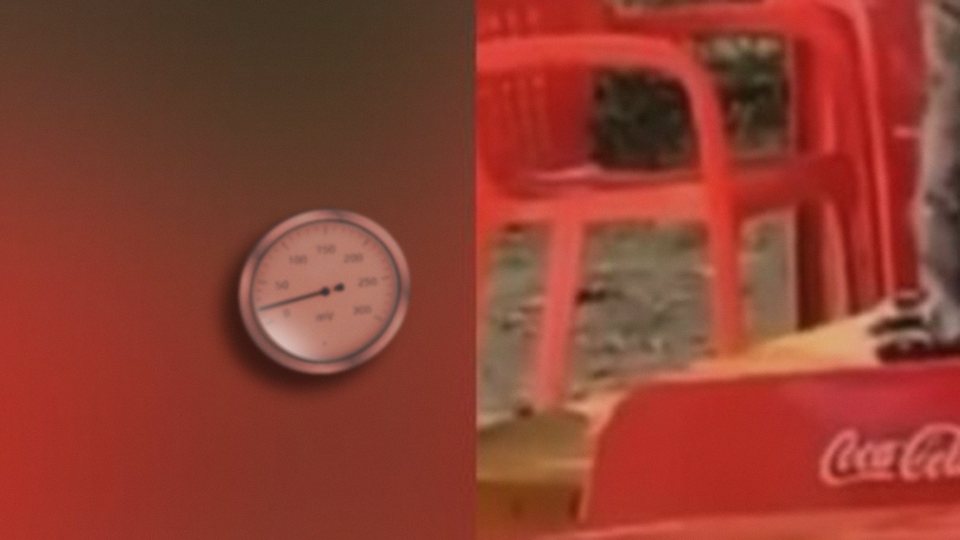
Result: 20 mV
